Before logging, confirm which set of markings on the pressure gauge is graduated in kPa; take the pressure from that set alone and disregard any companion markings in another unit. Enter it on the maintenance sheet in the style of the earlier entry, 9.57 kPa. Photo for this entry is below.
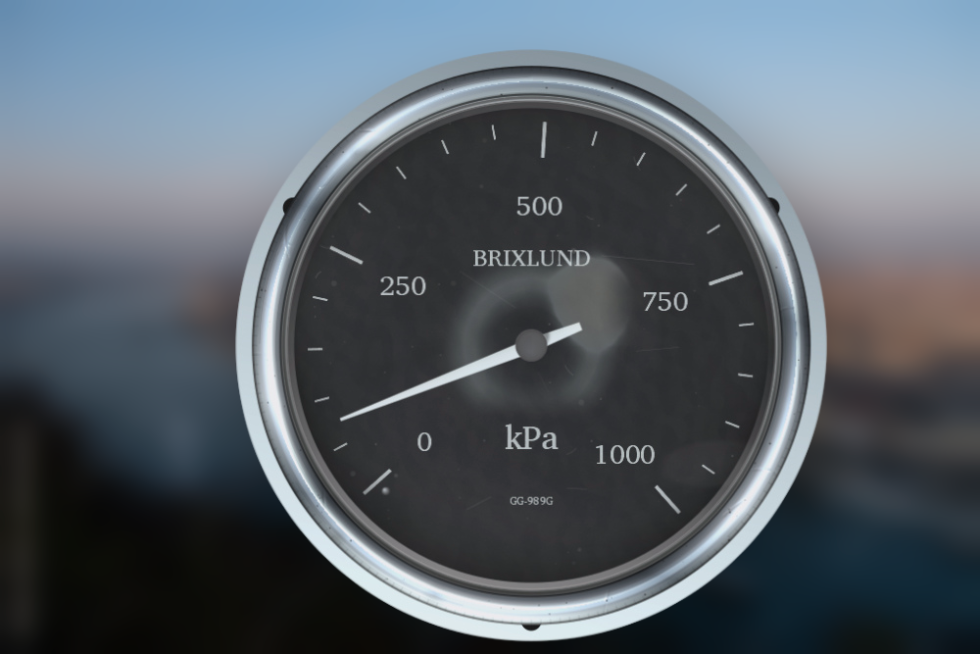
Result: 75 kPa
